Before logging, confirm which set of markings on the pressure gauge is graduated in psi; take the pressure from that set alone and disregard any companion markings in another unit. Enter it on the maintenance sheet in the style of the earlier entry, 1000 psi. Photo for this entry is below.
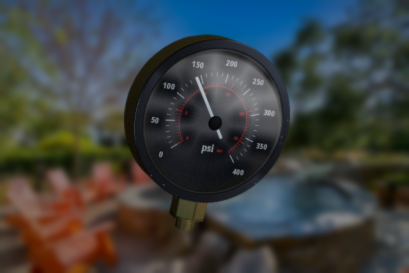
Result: 140 psi
